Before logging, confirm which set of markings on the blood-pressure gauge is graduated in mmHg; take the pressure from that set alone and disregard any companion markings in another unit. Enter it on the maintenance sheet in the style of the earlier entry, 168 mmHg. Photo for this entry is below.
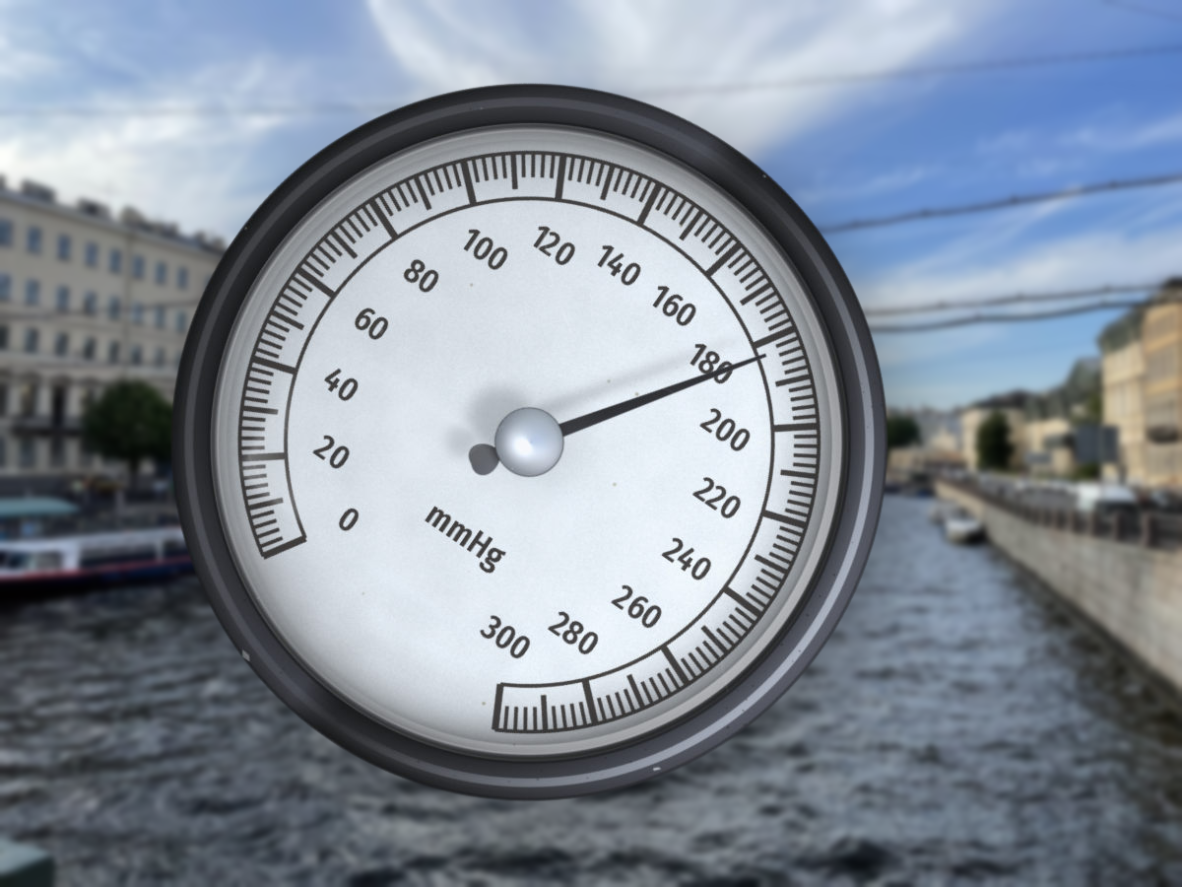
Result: 183 mmHg
